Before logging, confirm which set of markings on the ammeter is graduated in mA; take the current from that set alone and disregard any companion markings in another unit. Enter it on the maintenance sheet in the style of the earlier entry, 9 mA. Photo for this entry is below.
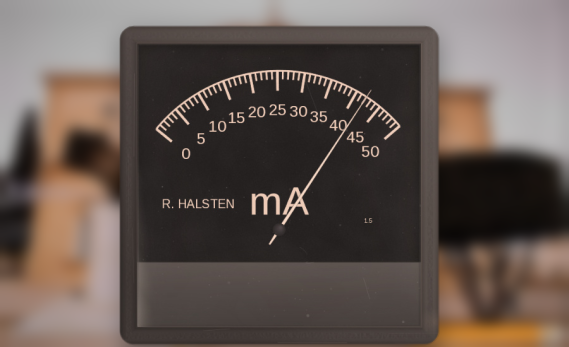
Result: 42 mA
